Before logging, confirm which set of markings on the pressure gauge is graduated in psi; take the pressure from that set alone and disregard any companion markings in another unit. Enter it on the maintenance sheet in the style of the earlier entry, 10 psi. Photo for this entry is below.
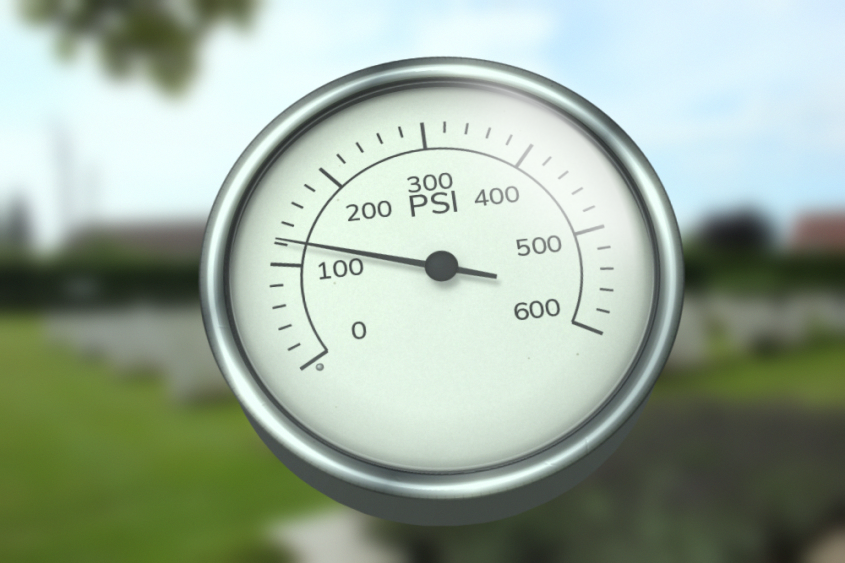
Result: 120 psi
